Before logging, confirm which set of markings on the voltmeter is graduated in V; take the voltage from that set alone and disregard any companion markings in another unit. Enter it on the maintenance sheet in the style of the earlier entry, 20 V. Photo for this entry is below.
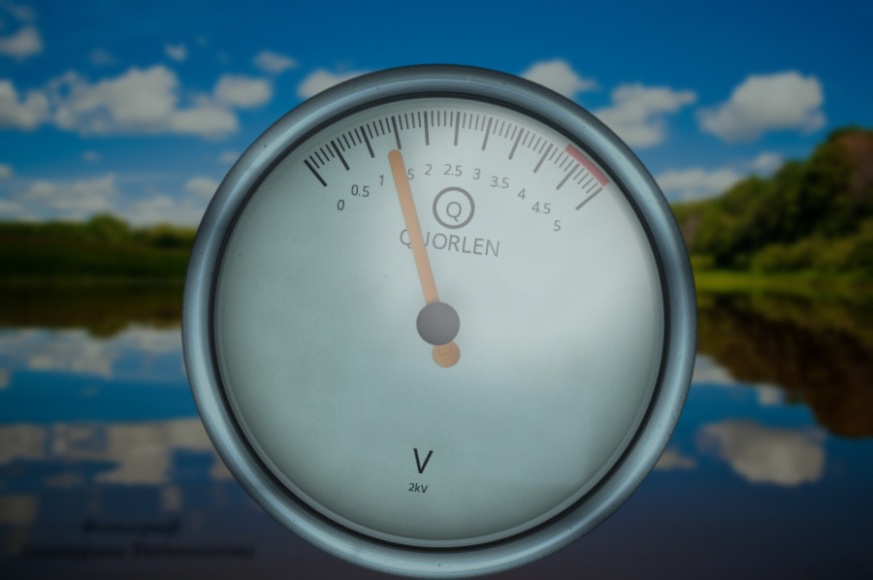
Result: 1.4 V
